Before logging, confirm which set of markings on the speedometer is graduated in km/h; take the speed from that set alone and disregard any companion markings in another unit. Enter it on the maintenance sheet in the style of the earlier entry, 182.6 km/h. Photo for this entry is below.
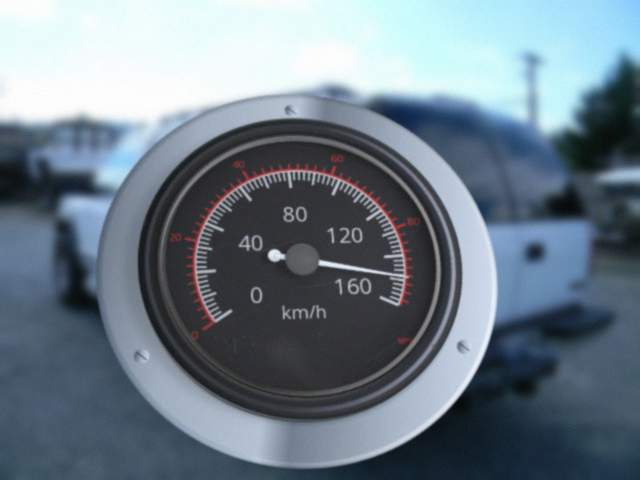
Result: 150 km/h
